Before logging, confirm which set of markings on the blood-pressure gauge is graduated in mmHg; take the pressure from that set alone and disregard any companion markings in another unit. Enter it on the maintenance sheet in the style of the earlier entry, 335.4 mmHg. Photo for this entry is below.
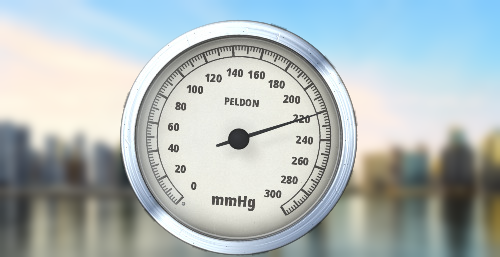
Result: 220 mmHg
